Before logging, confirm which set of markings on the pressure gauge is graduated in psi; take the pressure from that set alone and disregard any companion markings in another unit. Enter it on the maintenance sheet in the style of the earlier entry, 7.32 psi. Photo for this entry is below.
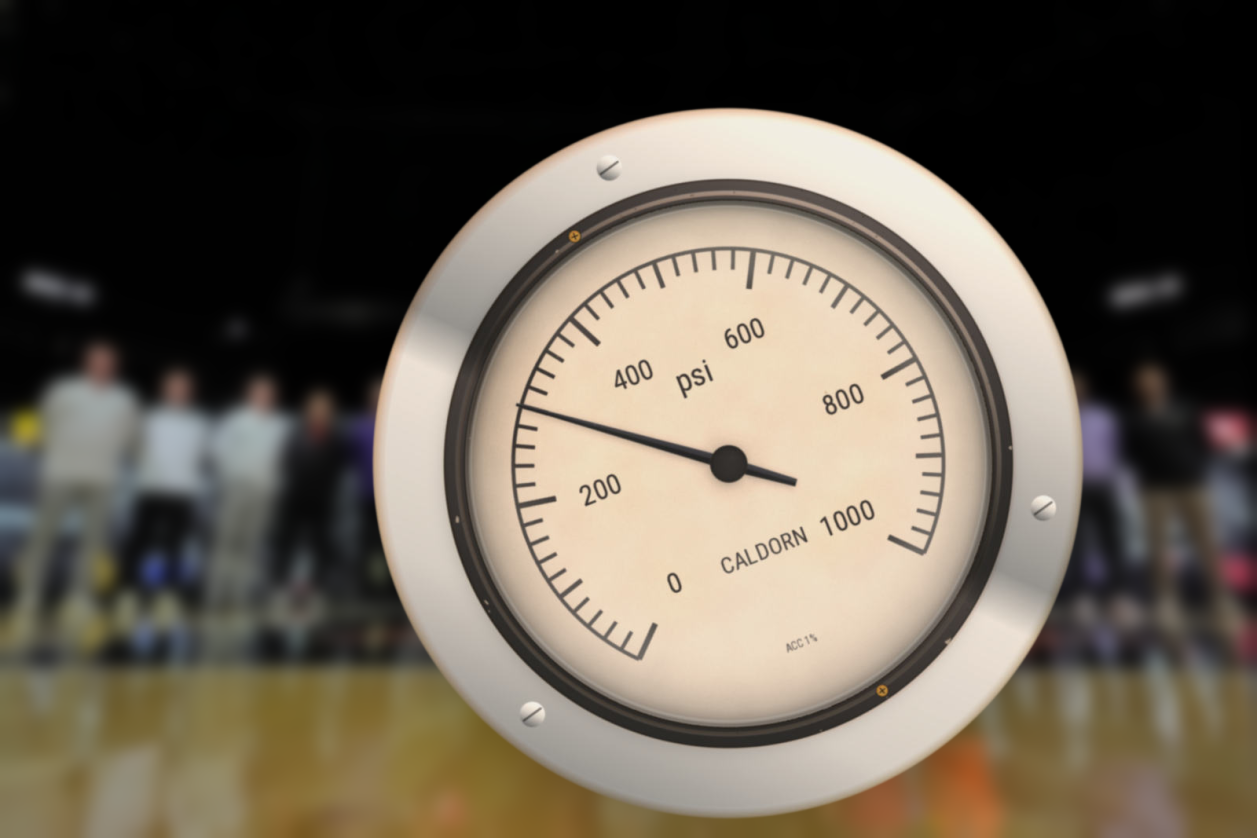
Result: 300 psi
